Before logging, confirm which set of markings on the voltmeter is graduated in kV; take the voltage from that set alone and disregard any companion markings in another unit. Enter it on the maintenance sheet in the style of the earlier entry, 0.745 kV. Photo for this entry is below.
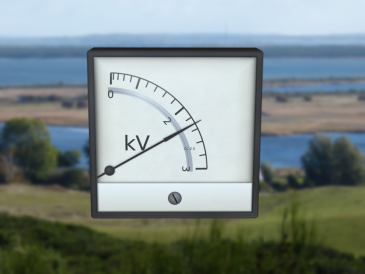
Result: 2.3 kV
